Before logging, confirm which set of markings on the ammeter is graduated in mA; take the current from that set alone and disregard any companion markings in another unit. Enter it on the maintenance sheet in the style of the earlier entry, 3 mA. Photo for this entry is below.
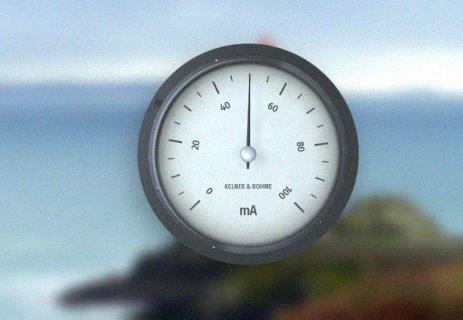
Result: 50 mA
